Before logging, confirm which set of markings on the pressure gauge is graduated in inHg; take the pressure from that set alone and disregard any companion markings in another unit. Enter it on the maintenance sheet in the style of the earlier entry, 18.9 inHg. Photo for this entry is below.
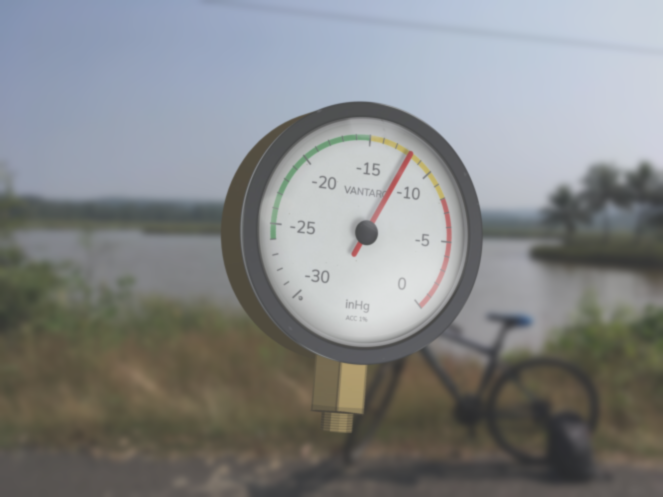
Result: -12 inHg
